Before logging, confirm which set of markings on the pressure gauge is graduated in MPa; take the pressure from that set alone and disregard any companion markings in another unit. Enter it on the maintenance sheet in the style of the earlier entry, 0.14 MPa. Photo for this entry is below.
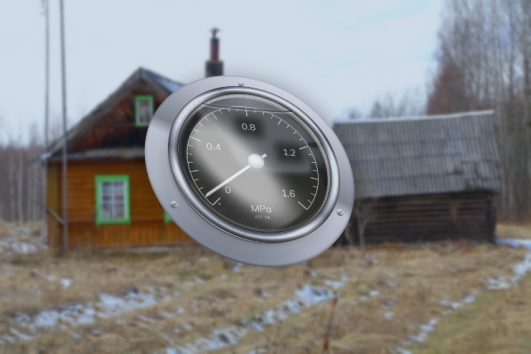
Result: 0.05 MPa
